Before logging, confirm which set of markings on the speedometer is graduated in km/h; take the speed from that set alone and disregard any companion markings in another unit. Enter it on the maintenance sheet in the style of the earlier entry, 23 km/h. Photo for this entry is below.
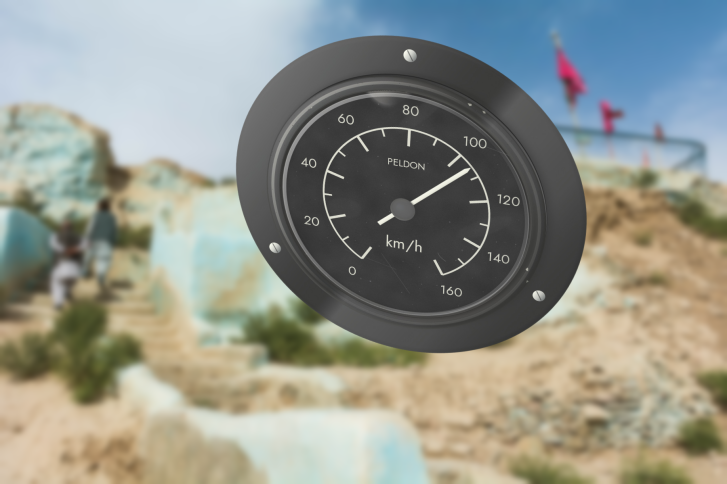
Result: 105 km/h
